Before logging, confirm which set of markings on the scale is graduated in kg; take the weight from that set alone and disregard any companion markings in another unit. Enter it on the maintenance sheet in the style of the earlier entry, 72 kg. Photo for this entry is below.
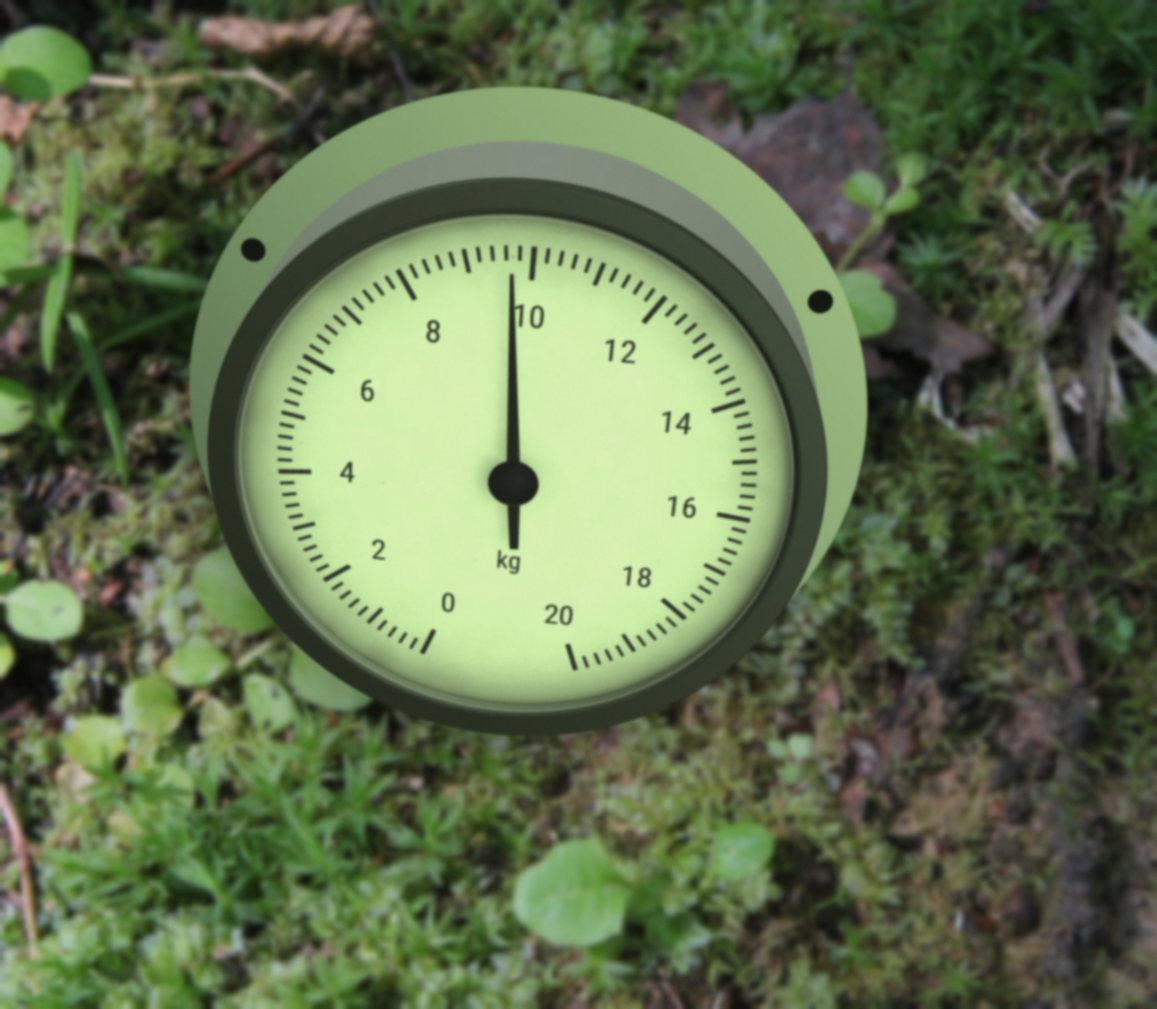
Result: 9.7 kg
